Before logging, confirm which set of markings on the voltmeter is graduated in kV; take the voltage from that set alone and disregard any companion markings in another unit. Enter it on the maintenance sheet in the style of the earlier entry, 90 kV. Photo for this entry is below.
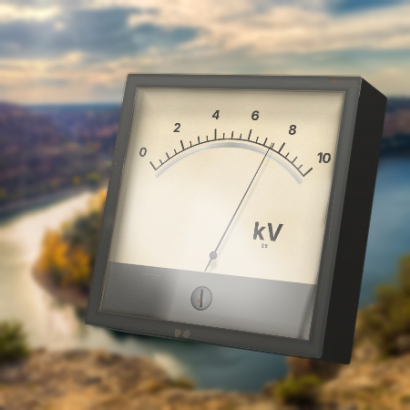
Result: 7.5 kV
